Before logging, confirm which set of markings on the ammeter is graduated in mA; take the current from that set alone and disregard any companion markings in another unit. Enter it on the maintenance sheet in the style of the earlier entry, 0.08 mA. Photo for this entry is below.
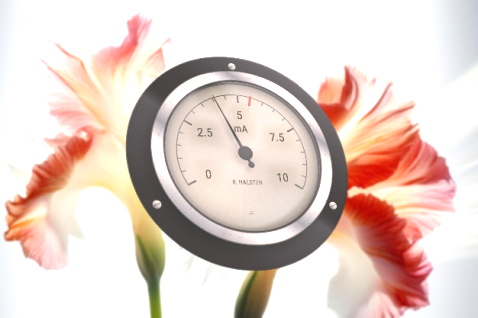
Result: 4 mA
